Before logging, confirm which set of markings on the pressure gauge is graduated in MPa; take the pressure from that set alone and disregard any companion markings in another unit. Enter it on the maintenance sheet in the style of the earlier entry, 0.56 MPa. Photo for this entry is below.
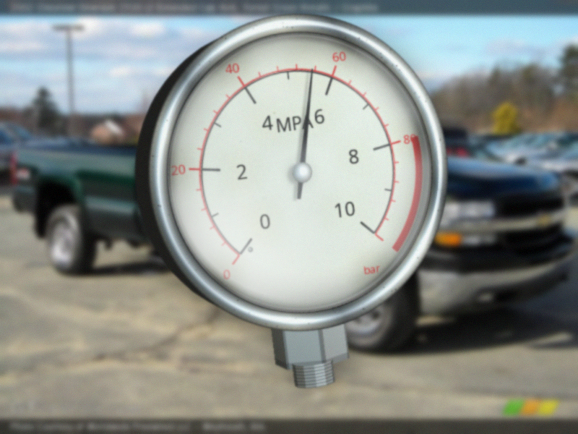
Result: 5.5 MPa
